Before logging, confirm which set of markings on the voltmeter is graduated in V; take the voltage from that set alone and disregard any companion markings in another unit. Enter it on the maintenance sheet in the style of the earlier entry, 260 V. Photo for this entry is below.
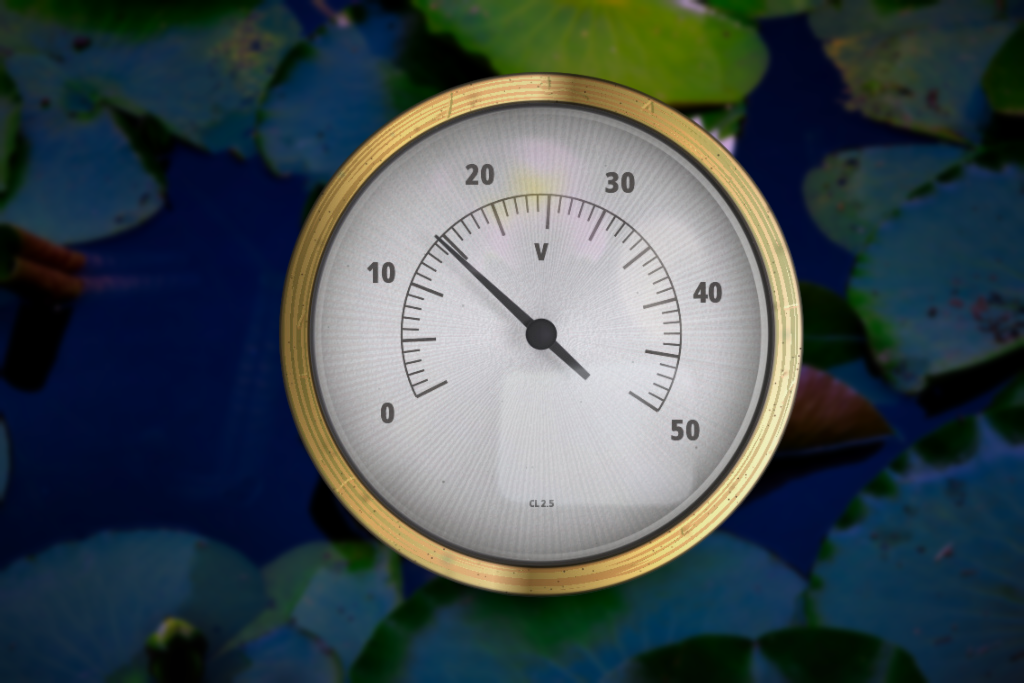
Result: 14.5 V
